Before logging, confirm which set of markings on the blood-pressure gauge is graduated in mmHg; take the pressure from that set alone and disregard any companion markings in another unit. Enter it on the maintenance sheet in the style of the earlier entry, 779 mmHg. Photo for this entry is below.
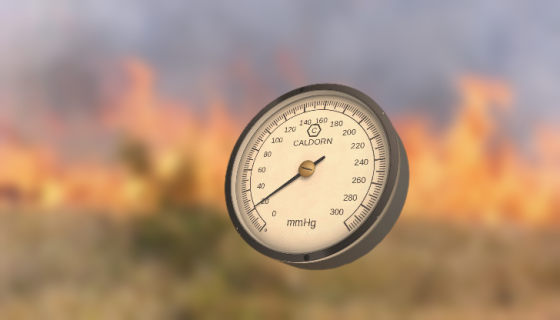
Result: 20 mmHg
